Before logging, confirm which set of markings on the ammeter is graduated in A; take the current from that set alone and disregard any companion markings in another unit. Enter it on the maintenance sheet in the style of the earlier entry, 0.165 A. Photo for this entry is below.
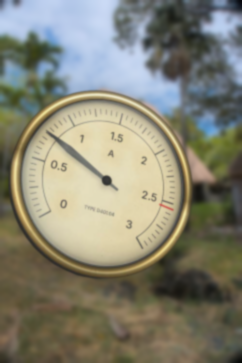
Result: 0.75 A
